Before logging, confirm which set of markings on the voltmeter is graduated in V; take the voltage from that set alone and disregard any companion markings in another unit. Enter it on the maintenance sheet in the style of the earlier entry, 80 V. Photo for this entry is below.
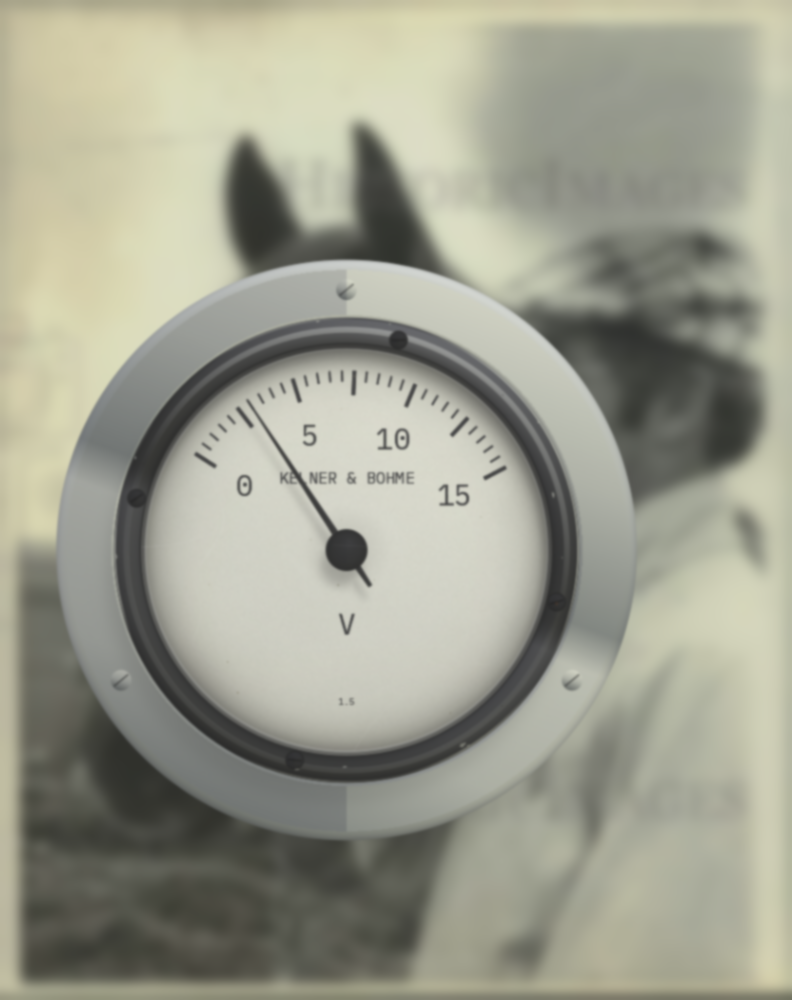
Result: 3 V
